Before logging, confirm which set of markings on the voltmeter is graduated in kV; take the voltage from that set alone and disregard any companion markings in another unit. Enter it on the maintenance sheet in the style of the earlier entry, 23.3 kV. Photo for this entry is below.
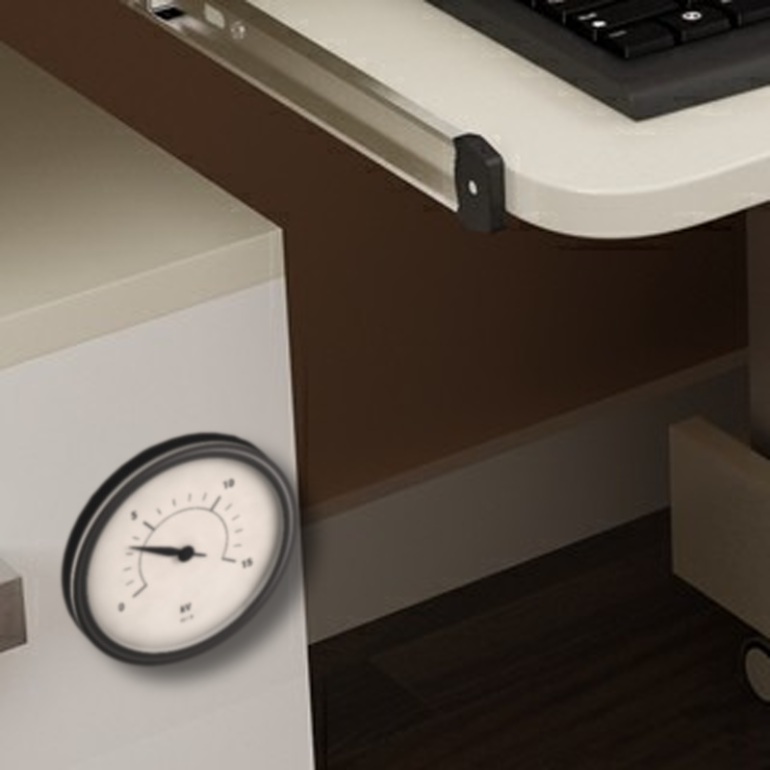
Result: 3.5 kV
